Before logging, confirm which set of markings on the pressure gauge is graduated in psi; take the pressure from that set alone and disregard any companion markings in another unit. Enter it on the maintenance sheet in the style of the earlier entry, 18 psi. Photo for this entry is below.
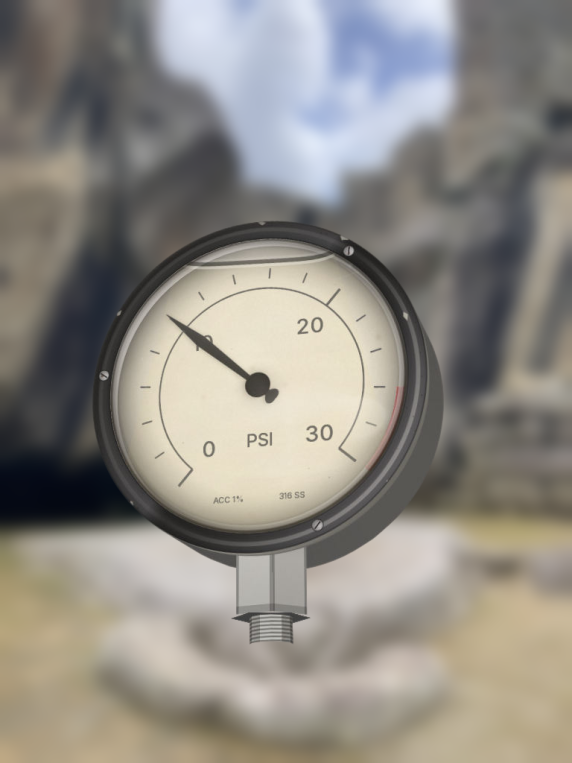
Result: 10 psi
